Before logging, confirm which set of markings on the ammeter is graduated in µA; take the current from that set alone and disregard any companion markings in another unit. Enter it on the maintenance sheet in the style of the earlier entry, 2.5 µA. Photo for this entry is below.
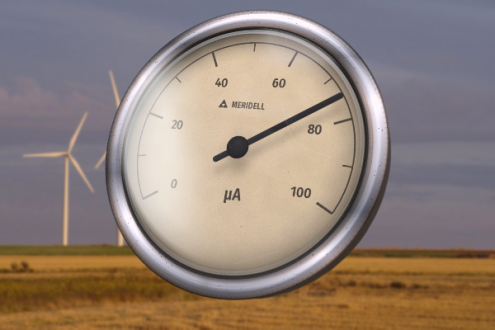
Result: 75 µA
